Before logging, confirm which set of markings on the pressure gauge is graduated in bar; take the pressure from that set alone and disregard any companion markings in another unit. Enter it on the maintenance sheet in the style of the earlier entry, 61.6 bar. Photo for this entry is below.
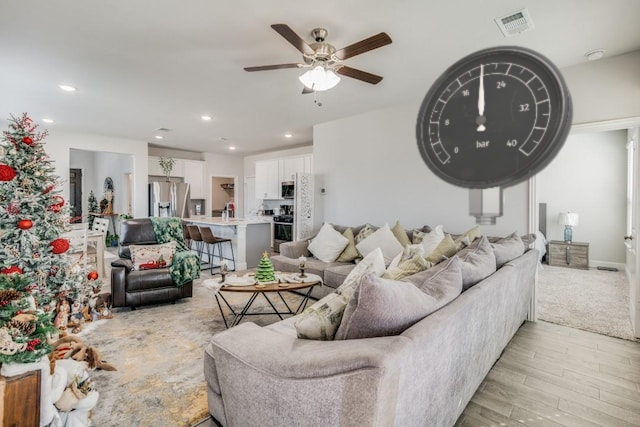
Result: 20 bar
